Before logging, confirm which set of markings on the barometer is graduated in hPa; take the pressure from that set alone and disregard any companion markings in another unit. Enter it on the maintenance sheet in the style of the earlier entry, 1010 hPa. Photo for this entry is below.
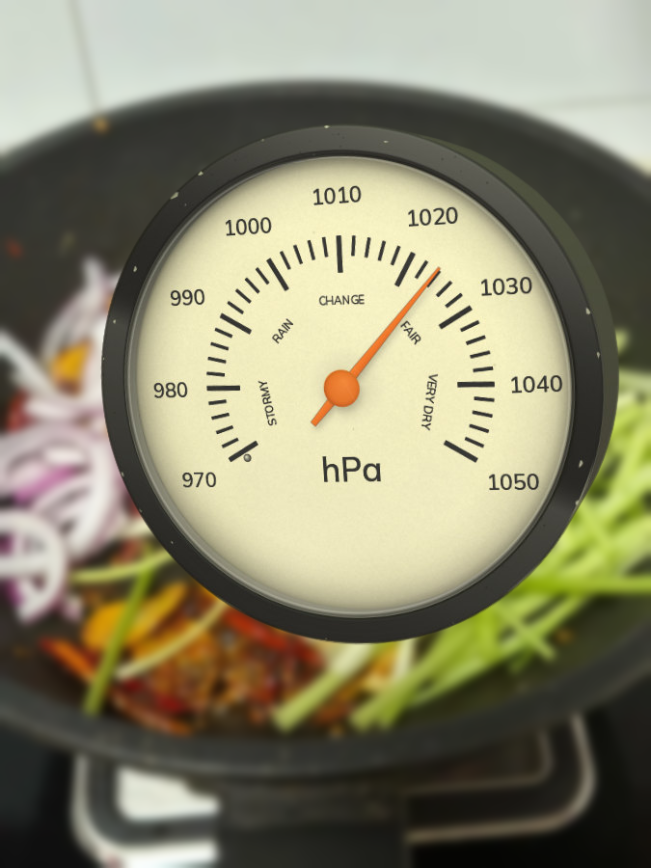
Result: 1024 hPa
